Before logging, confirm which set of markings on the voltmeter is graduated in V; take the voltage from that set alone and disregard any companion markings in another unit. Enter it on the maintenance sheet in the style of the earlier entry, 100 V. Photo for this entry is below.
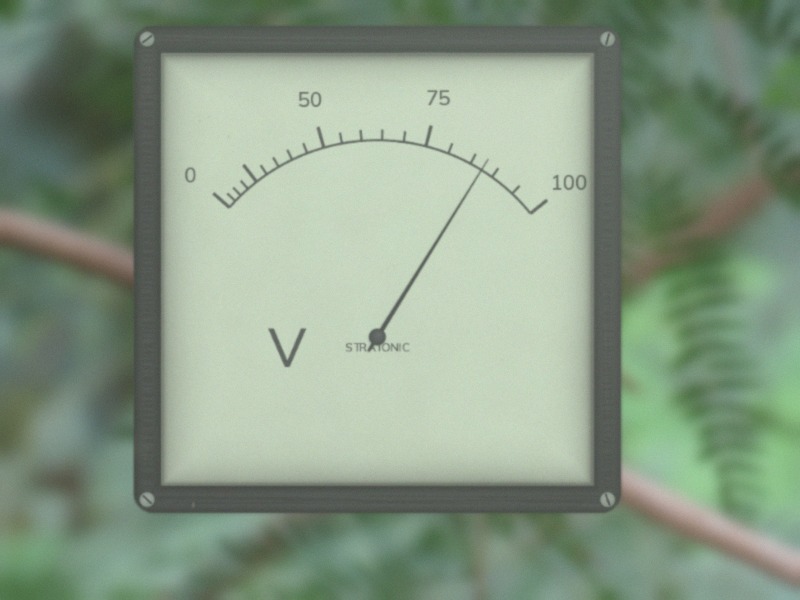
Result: 87.5 V
